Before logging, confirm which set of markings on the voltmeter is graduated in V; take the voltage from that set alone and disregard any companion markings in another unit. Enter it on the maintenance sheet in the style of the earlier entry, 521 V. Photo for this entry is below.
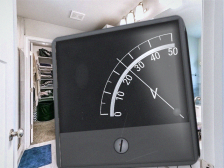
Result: 25 V
